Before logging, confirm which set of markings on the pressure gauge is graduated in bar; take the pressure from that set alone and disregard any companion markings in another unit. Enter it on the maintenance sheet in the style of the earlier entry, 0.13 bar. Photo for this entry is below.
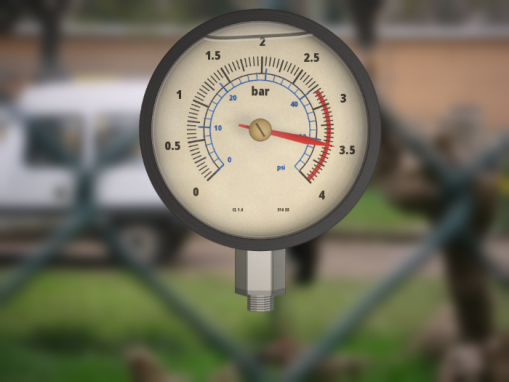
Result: 3.5 bar
